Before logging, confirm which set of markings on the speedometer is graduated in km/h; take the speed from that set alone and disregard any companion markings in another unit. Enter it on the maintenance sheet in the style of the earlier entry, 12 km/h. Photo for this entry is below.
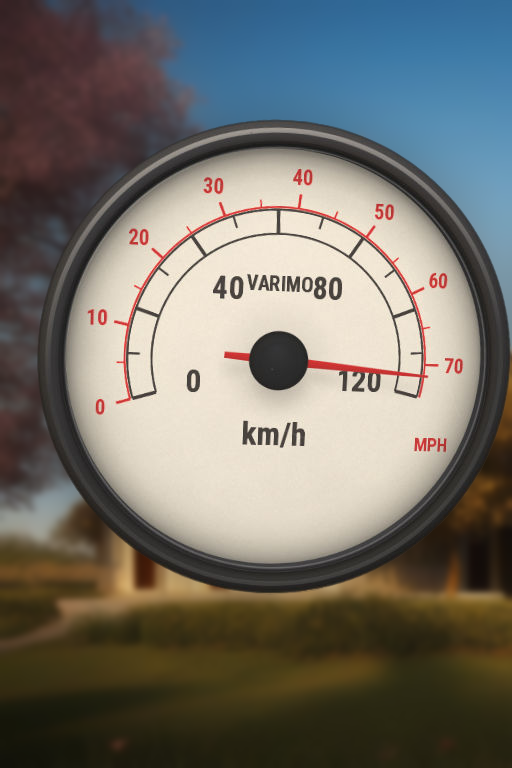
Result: 115 km/h
